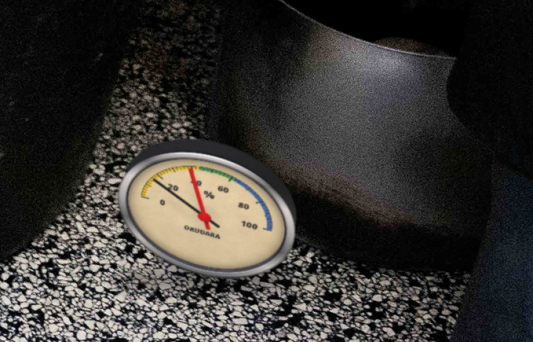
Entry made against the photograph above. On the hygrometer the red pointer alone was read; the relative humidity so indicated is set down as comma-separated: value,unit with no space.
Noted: 40,%
